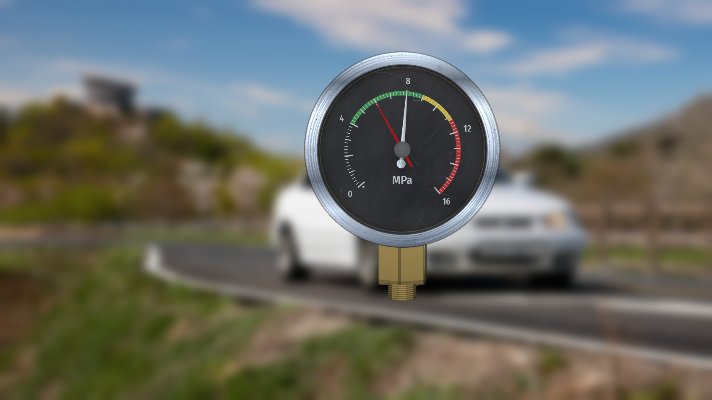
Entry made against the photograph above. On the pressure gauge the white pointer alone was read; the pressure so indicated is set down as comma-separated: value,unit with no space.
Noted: 8,MPa
